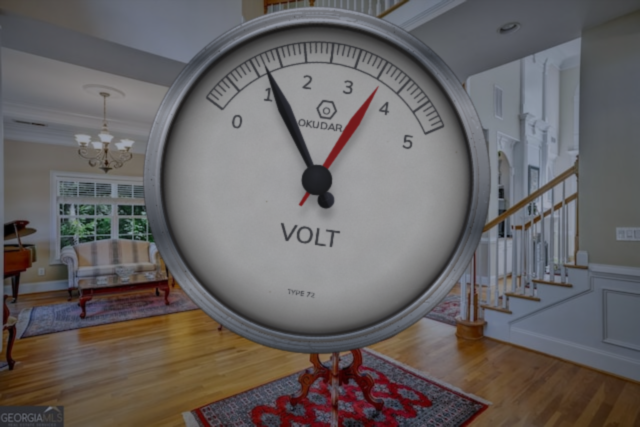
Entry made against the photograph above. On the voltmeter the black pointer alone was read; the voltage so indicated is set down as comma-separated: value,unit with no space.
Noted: 1.2,V
